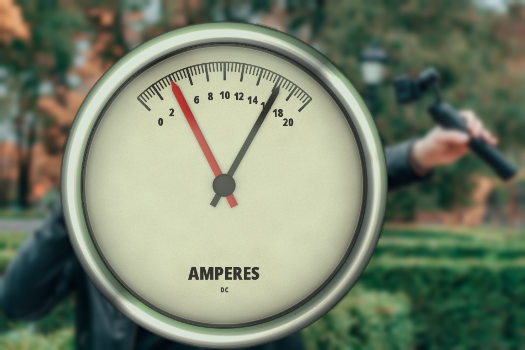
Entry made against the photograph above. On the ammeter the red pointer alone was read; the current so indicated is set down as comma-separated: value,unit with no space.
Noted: 4,A
